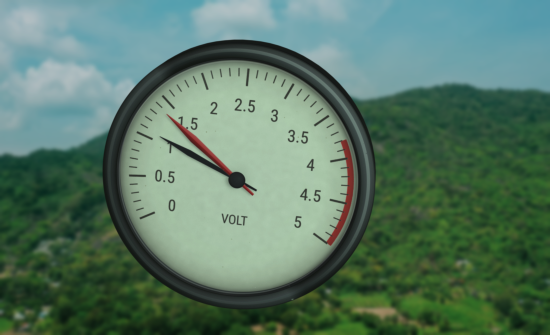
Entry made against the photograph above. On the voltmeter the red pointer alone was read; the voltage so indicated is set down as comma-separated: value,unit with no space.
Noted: 1.4,V
